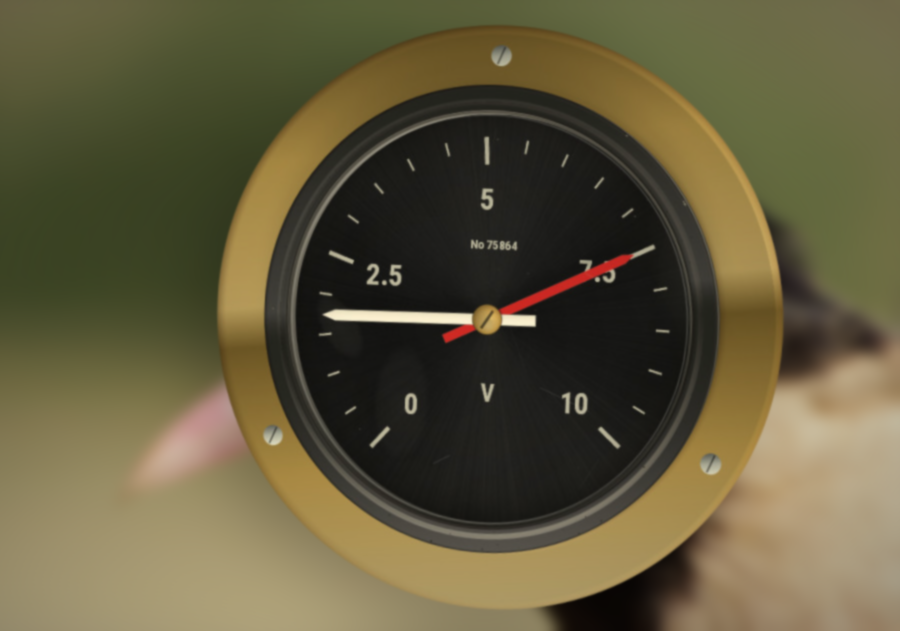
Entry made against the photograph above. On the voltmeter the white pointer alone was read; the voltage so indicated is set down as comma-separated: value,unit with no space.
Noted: 1.75,V
